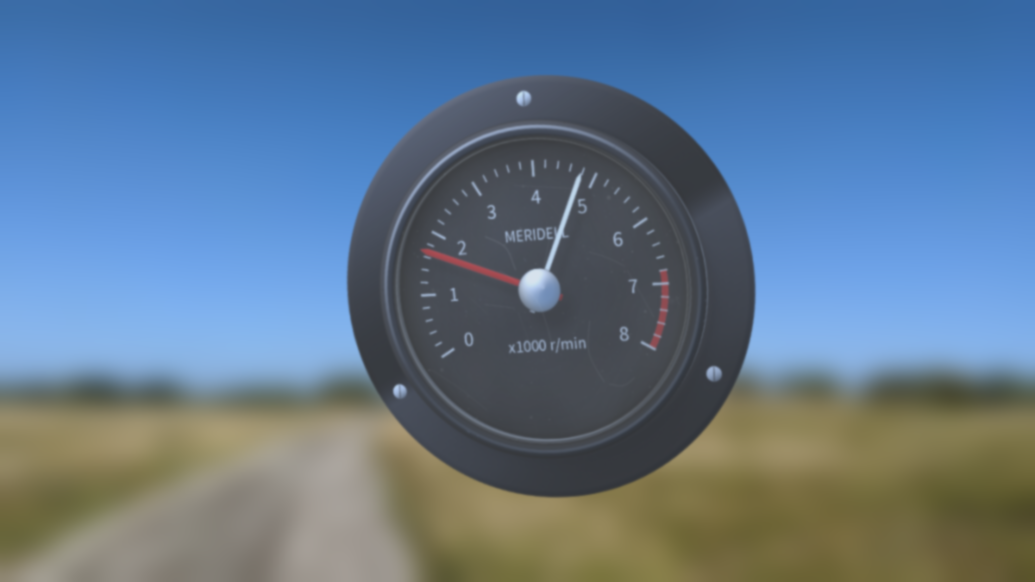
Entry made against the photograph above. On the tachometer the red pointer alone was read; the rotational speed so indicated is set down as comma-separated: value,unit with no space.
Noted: 1700,rpm
